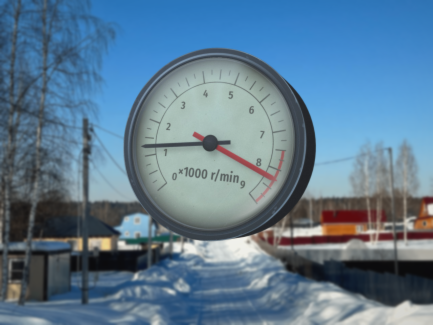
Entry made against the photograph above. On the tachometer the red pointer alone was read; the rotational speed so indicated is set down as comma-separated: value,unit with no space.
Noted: 8250,rpm
